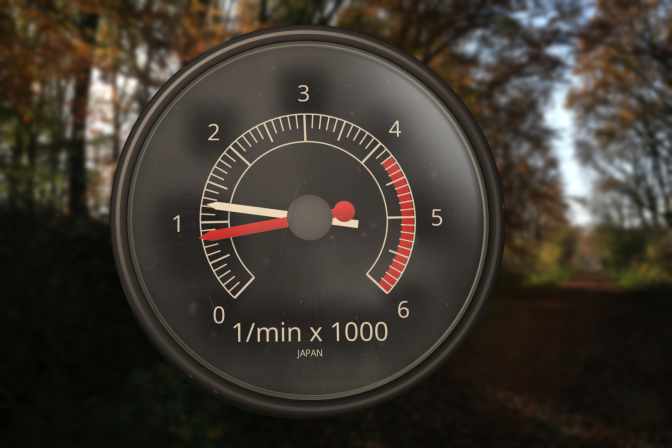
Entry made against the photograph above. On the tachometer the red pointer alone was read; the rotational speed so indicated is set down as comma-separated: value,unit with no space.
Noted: 800,rpm
